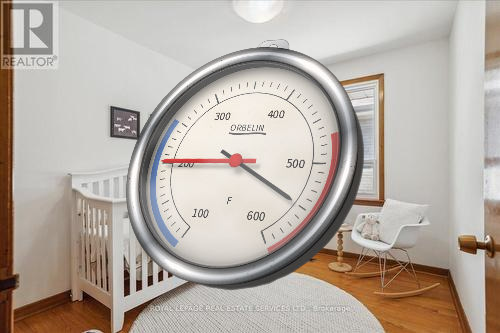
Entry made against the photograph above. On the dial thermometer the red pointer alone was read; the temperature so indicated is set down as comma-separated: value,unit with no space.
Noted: 200,°F
